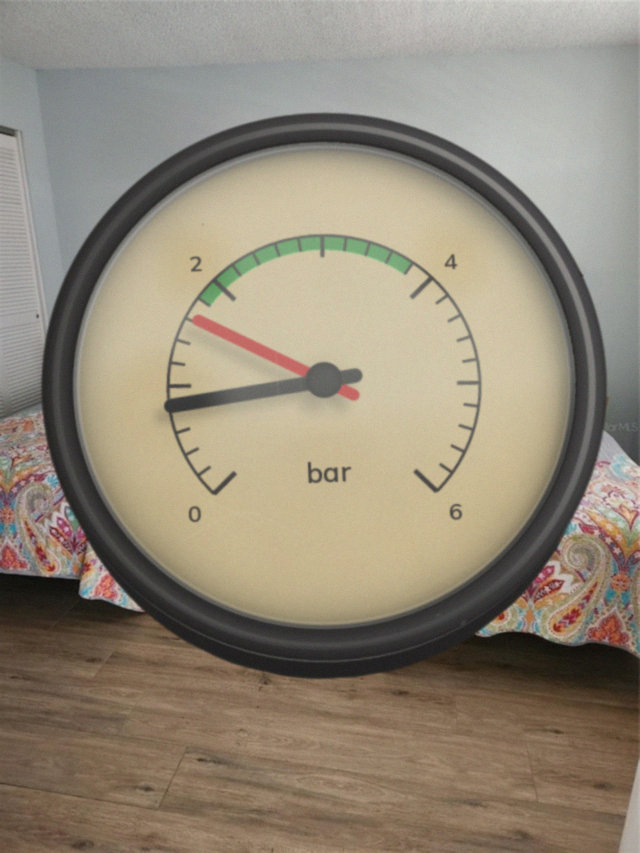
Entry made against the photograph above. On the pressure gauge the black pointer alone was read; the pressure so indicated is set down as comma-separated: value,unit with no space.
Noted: 0.8,bar
